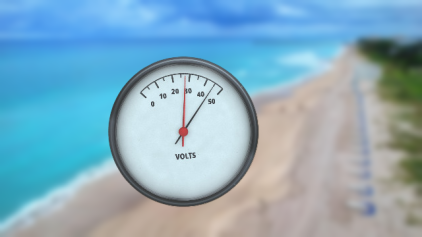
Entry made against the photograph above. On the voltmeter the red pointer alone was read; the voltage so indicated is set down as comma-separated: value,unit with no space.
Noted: 27.5,V
